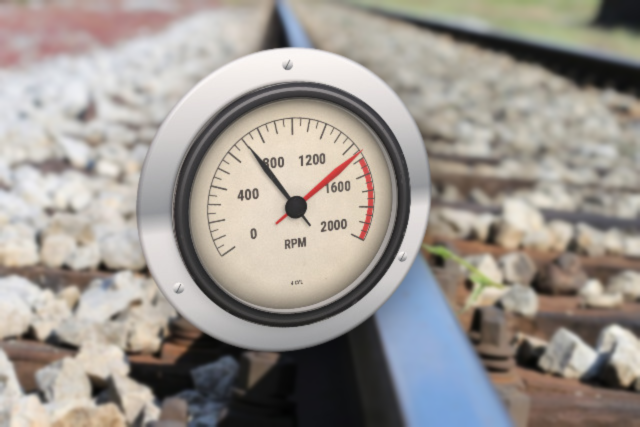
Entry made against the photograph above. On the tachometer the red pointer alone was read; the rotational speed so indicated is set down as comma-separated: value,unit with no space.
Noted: 1450,rpm
